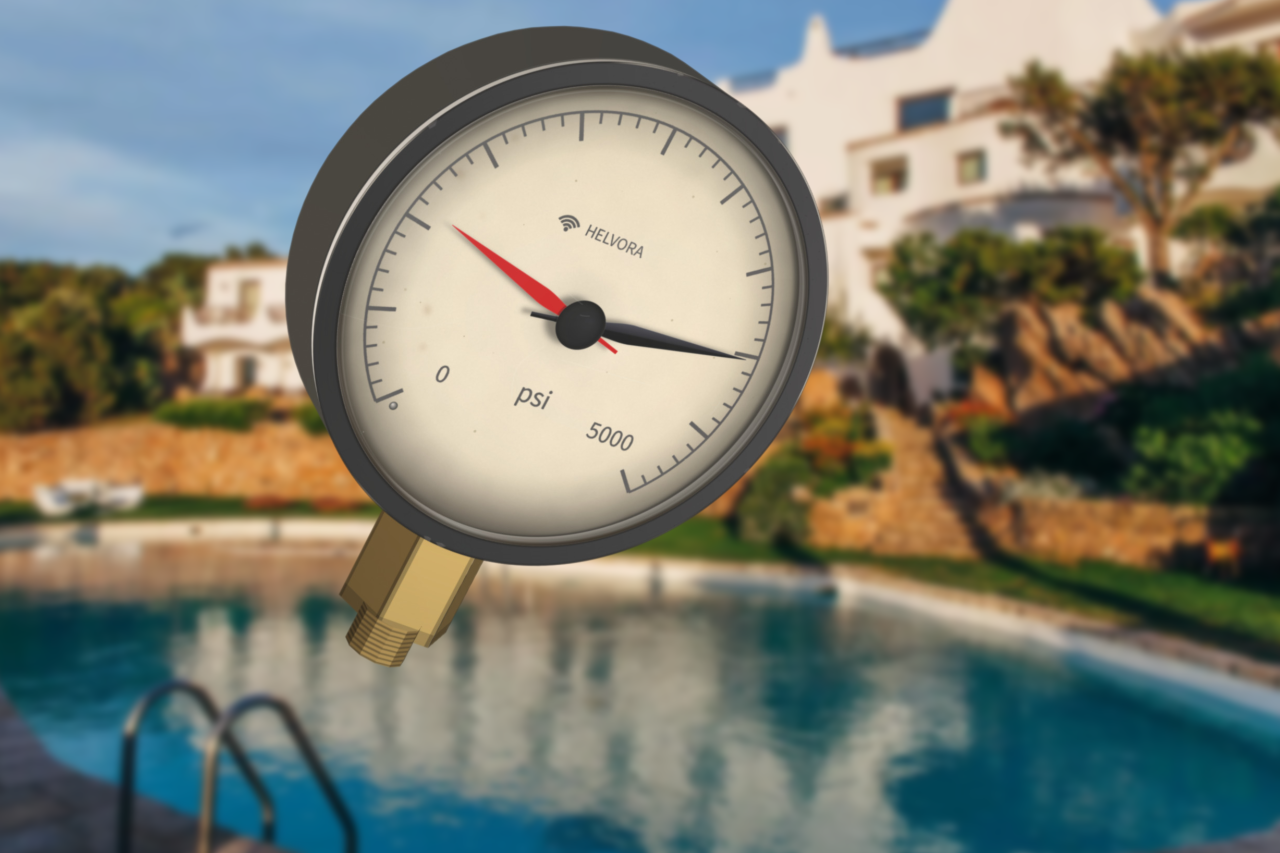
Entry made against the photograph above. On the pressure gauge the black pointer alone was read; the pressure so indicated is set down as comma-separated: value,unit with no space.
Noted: 4000,psi
